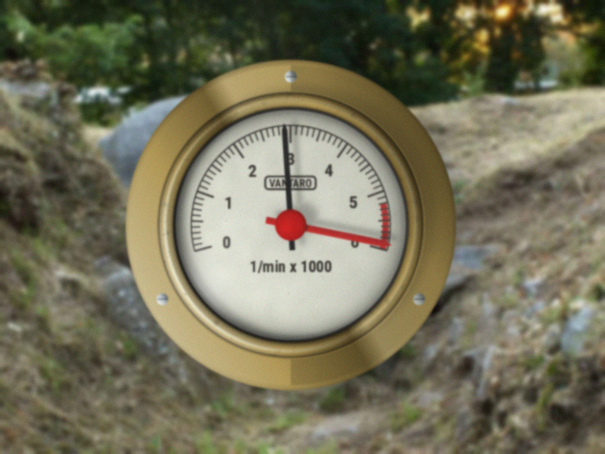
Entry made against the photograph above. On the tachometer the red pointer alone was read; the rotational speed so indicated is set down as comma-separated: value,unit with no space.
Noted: 5900,rpm
